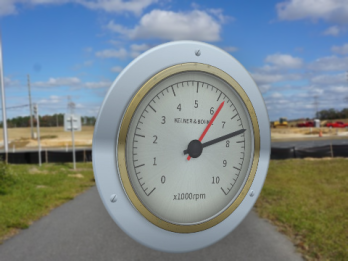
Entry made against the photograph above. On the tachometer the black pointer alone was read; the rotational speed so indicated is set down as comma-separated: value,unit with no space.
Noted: 7600,rpm
